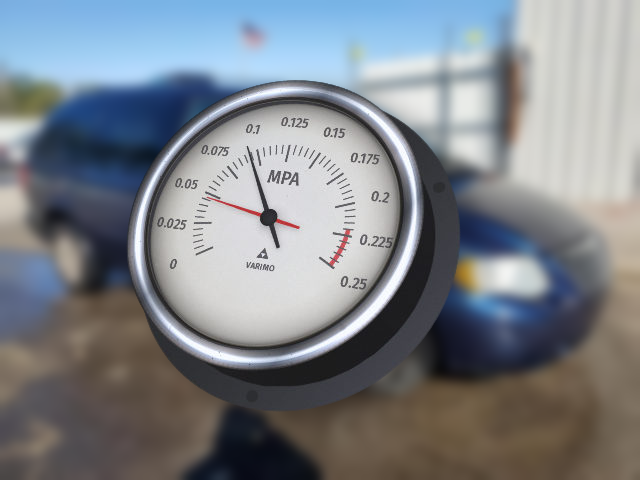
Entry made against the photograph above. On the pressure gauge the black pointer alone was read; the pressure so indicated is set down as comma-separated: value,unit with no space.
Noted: 0.095,MPa
